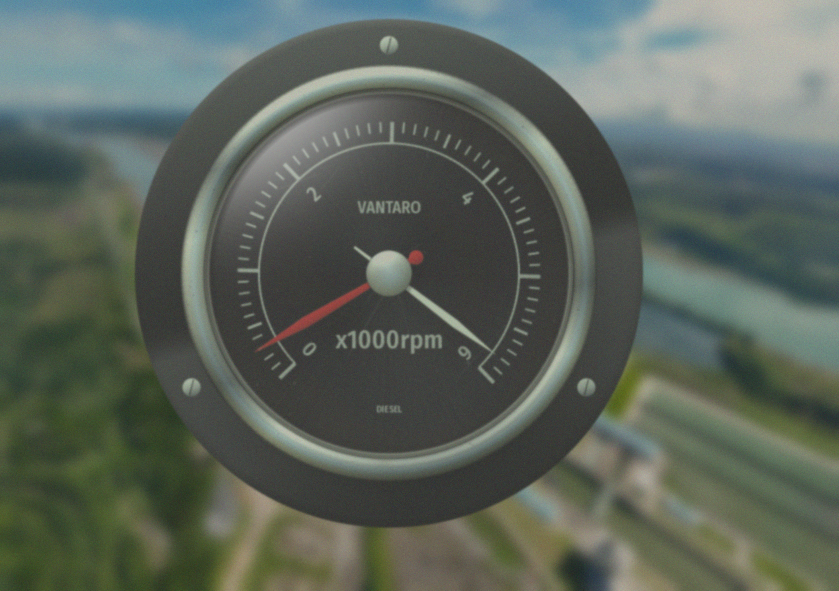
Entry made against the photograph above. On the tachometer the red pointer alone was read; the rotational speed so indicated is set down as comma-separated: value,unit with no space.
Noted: 300,rpm
